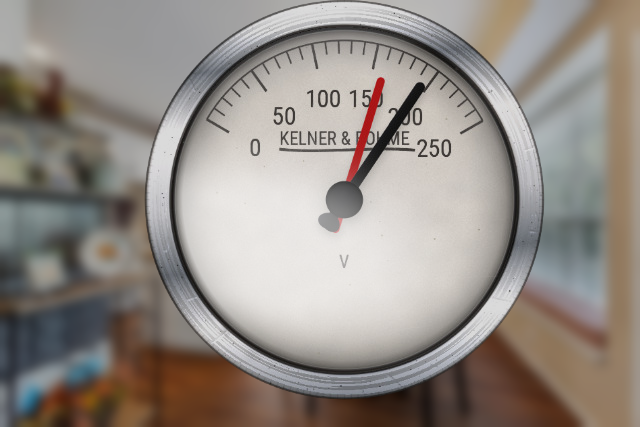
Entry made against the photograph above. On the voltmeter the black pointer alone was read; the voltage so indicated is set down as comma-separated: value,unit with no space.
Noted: 195,V
